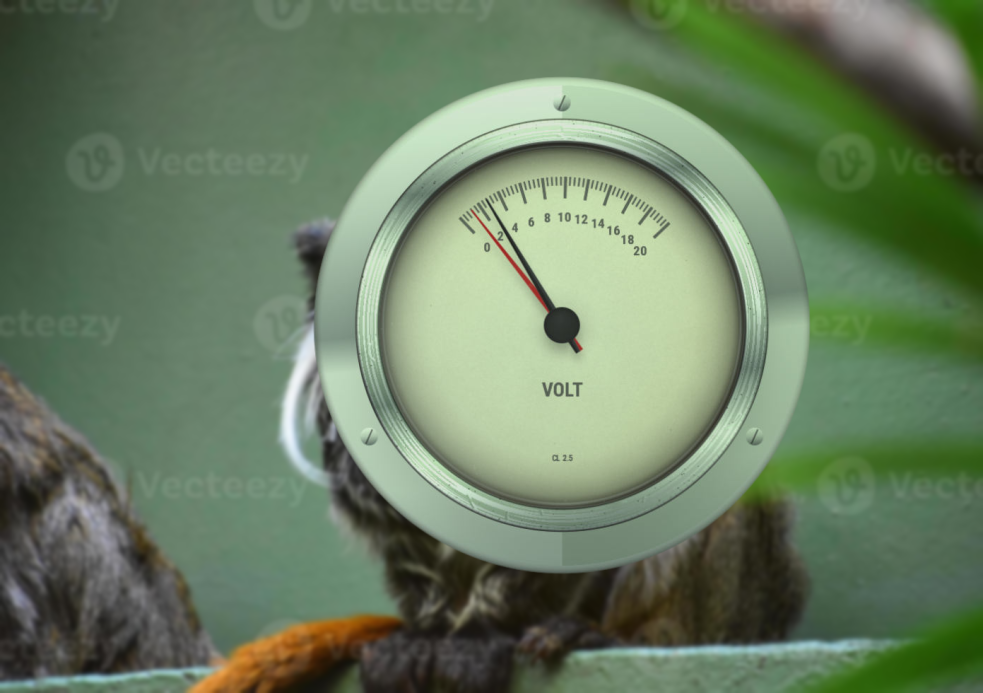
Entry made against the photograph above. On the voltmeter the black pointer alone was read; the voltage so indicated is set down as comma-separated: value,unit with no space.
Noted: 2.8,V
